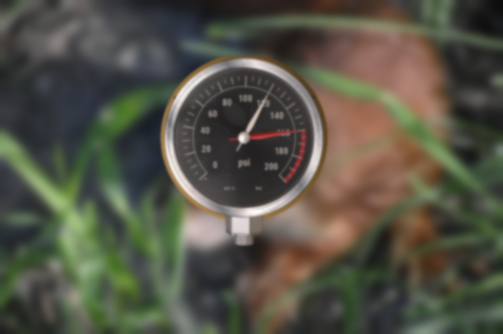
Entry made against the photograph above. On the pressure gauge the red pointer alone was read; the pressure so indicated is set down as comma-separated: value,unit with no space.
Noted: 160,psi
